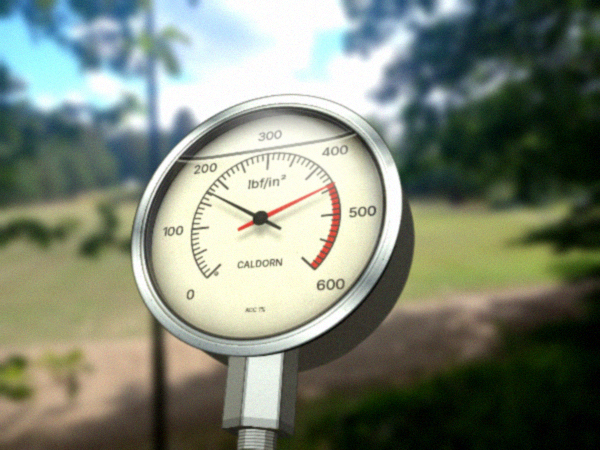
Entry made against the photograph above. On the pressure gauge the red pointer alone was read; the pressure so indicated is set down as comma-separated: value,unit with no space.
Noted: 450,psi
